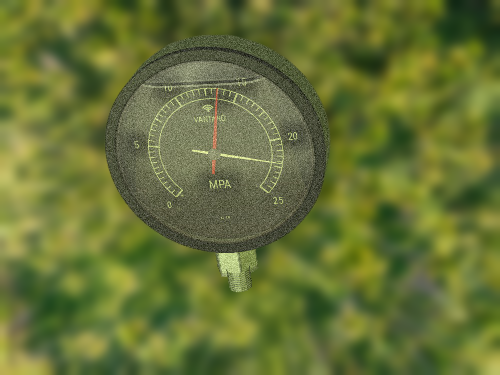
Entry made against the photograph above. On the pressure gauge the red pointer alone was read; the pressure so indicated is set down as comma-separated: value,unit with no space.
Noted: 13.5,MPa
